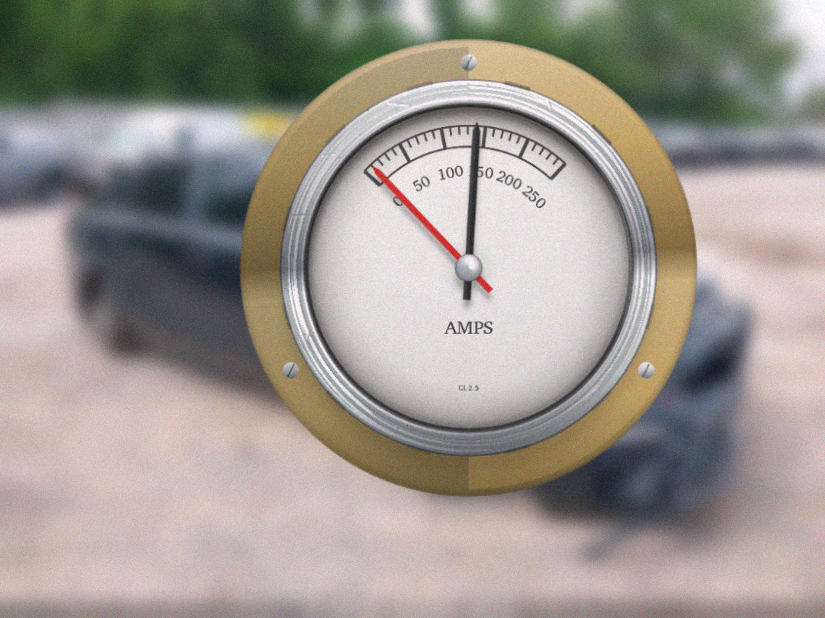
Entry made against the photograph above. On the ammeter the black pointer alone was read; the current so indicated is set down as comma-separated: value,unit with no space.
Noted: 140,A
